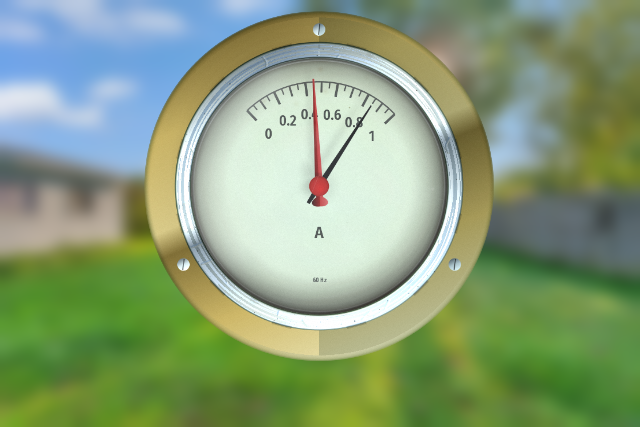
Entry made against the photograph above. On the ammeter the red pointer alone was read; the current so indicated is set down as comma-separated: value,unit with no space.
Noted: 0.45,A
